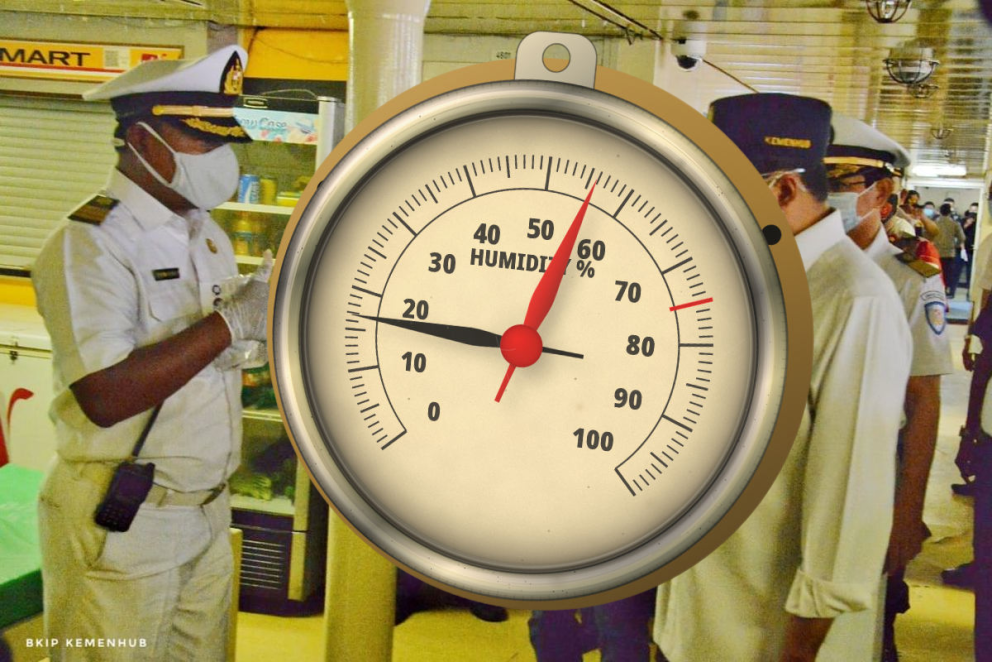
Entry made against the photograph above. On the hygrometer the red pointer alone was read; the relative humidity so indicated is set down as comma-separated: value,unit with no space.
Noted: 56,%
